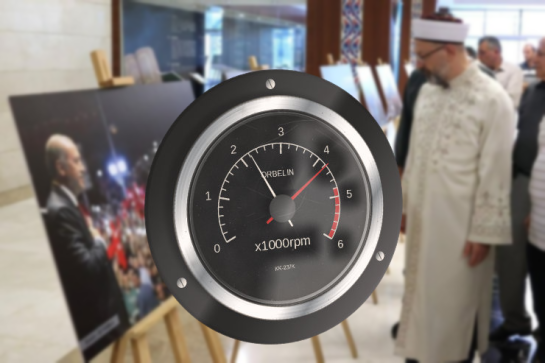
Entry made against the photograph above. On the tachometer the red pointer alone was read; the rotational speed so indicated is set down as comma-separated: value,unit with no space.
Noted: 4200,rpm
